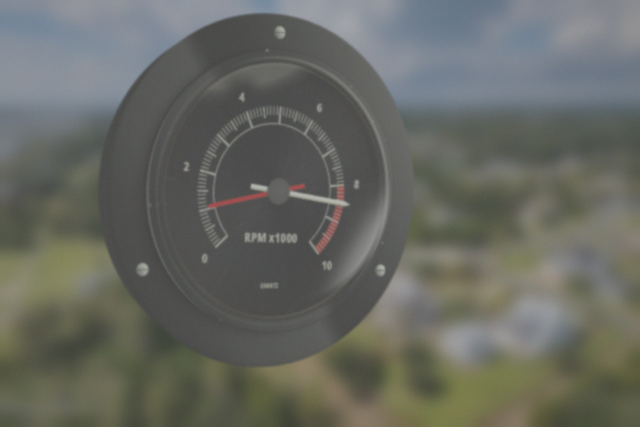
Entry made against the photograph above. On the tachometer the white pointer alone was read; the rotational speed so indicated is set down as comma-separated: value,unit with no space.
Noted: 8500,rpm
